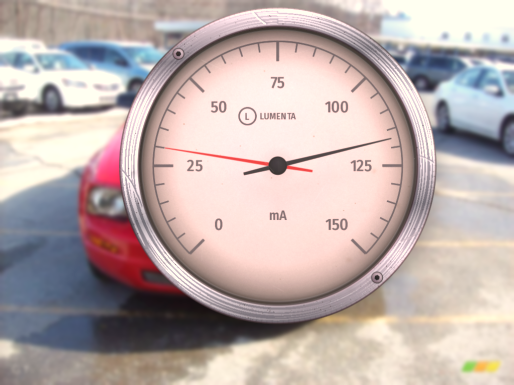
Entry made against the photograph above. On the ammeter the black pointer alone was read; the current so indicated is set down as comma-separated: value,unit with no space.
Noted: 117.5,mA
